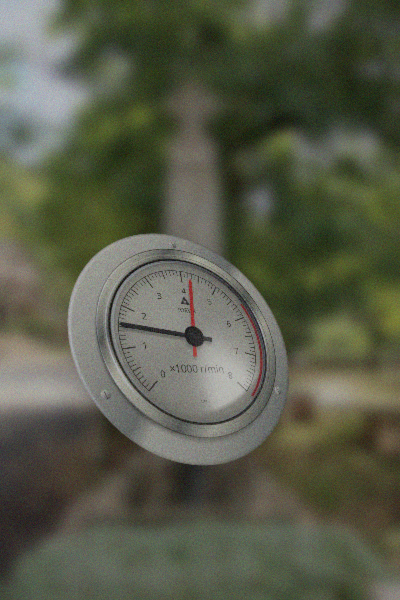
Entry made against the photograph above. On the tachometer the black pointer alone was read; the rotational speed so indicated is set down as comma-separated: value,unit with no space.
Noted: 1500,rpm
